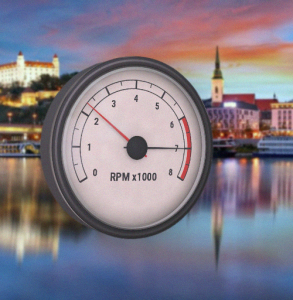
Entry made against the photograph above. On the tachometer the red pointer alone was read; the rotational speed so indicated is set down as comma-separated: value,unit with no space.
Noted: 2250,rpm
